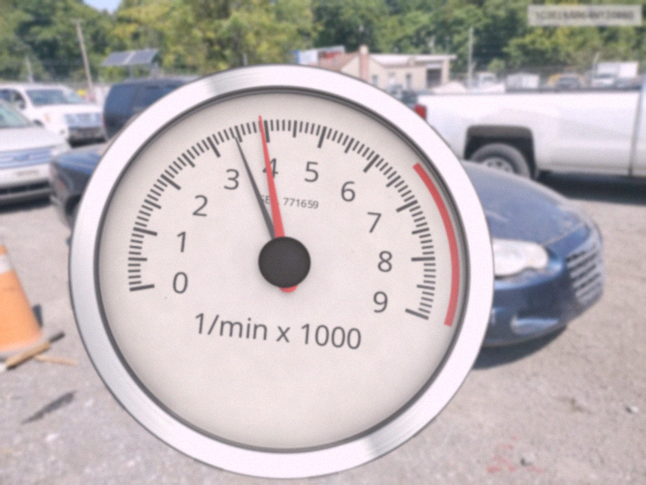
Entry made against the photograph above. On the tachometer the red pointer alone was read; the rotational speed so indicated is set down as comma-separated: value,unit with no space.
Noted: 3900,rpm
